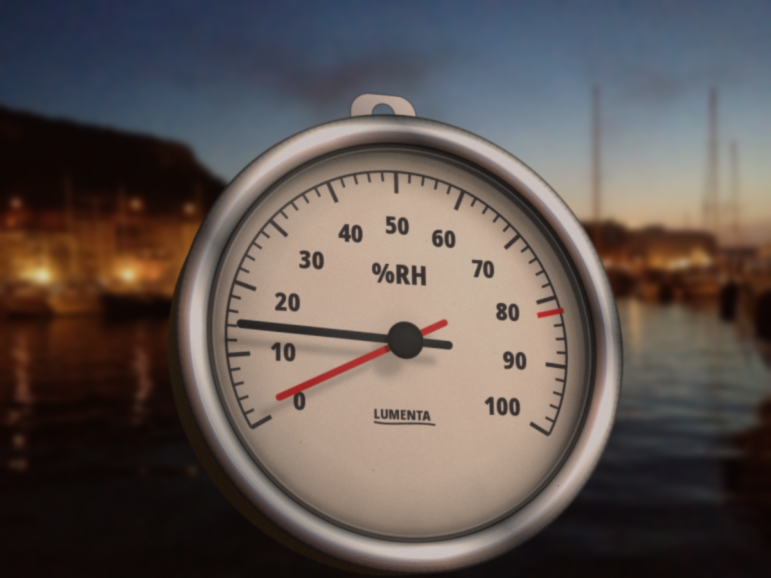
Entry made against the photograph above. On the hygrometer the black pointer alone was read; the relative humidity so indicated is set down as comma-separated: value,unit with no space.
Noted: 14,%
